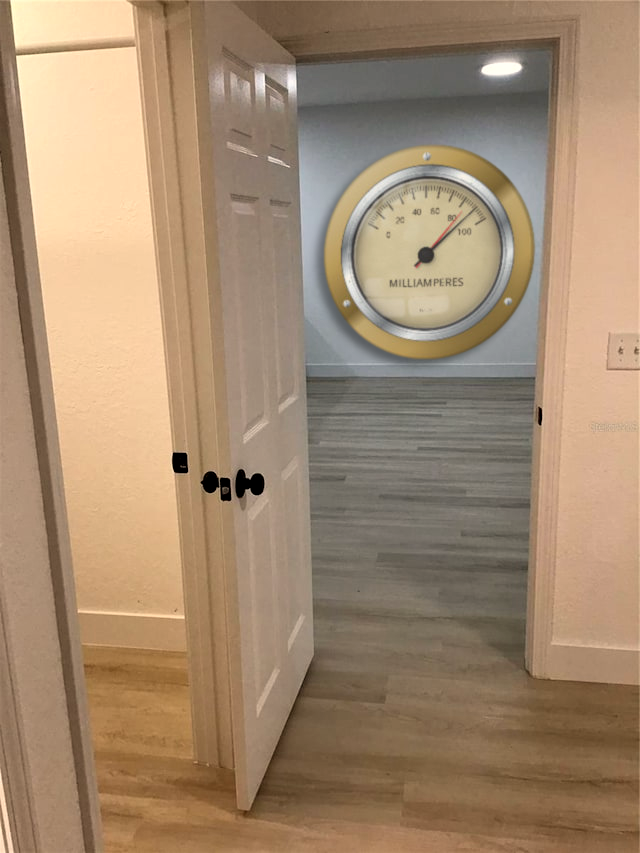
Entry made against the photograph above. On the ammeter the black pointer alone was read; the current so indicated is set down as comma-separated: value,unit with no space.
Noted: 90,mA
